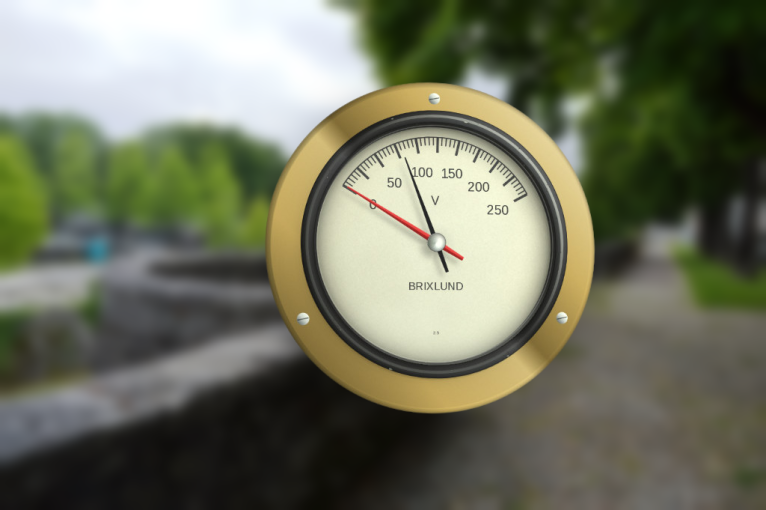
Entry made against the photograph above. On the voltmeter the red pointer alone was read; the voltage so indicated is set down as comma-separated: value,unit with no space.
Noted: 0,V
